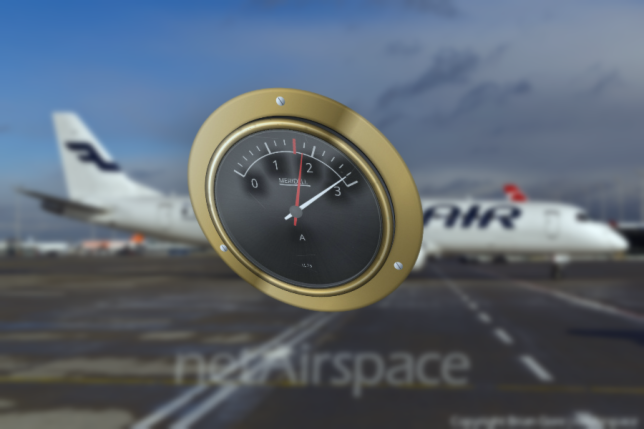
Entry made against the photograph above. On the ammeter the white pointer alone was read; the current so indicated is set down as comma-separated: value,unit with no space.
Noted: 2.8,A
